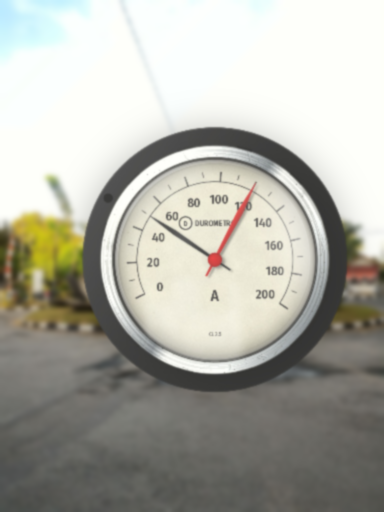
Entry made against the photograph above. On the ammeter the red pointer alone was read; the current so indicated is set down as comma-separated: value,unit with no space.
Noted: 120,A
